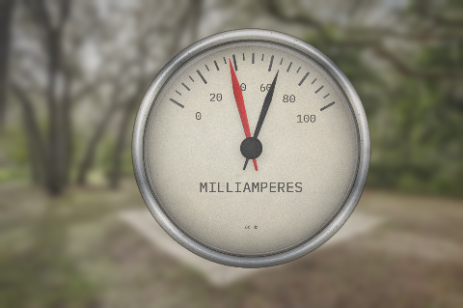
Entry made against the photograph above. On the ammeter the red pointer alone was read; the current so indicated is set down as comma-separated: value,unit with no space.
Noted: 37.5,mA
